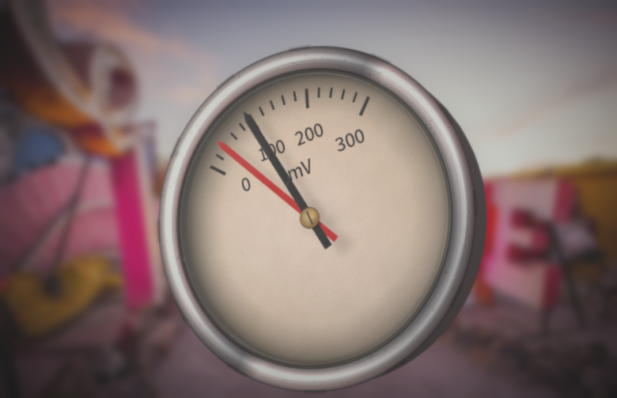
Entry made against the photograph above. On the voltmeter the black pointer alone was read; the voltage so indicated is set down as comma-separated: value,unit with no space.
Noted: 100,mV
